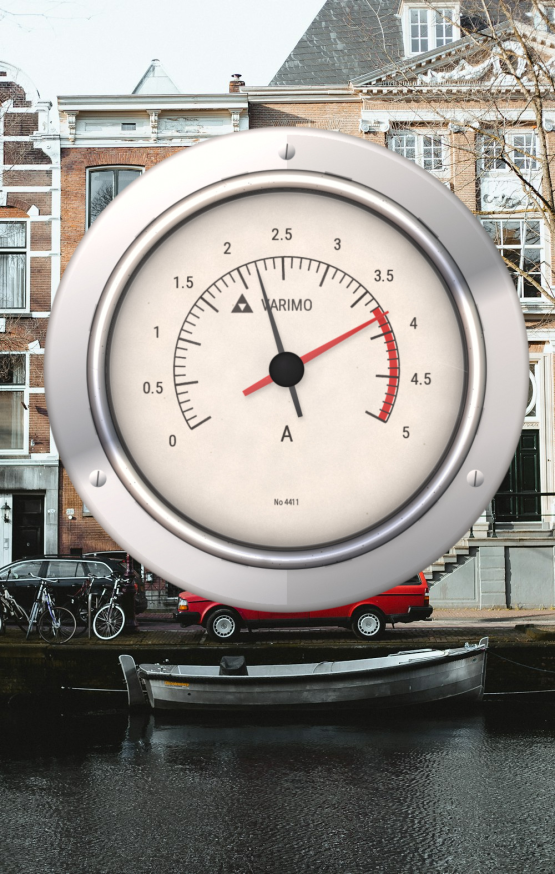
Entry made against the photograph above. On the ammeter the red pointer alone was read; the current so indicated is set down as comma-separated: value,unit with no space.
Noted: 3.8,A
